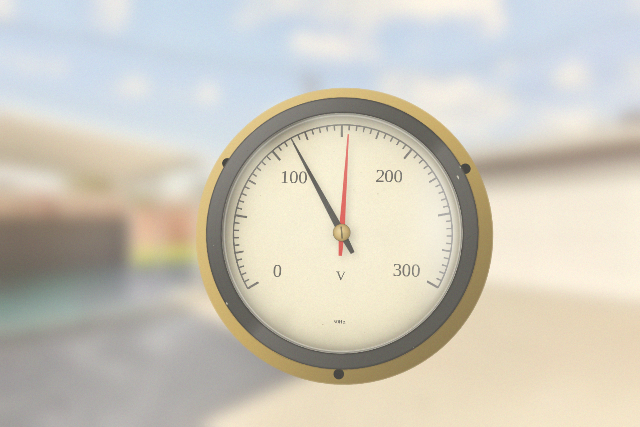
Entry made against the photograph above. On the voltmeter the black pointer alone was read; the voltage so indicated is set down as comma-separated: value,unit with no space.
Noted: 115,V
